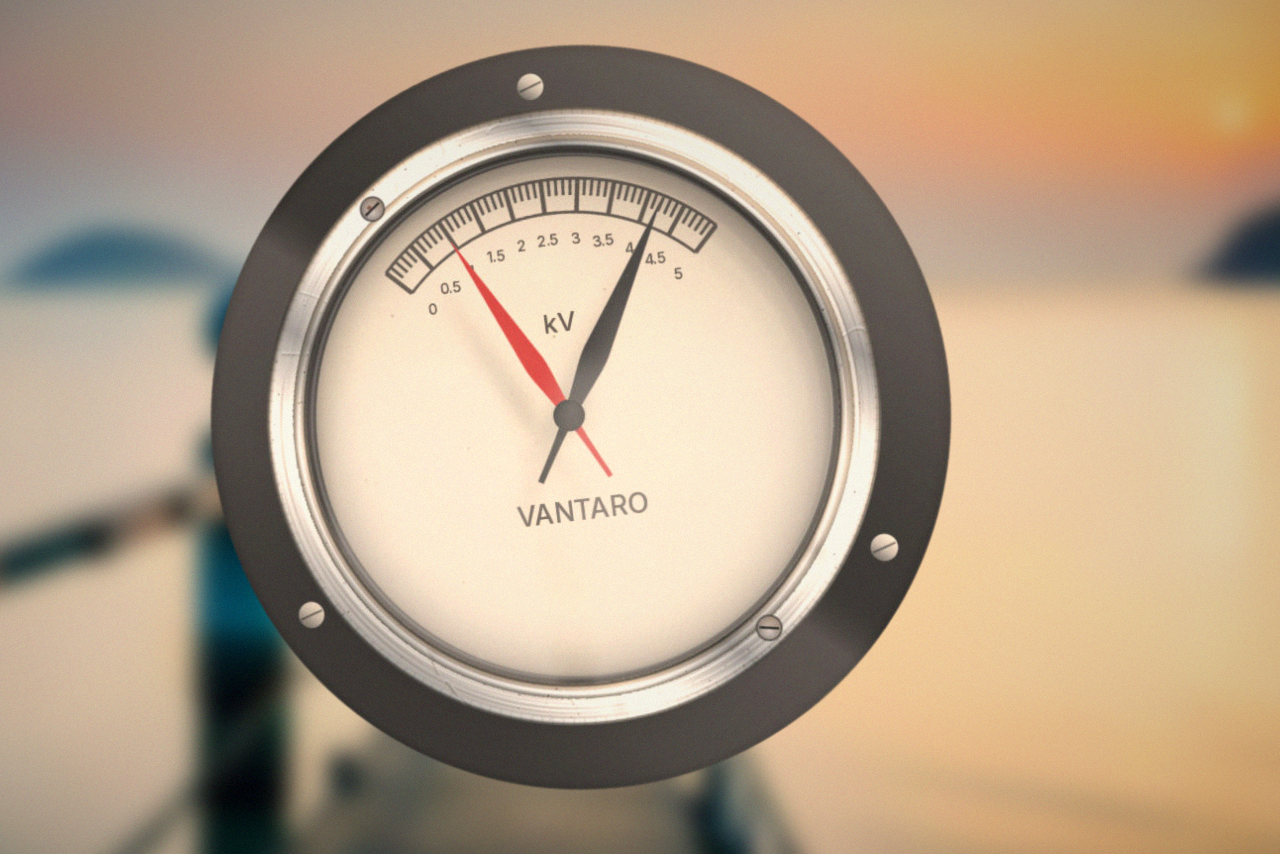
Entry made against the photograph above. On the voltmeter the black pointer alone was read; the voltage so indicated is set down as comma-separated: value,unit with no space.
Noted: 4.2,kV
